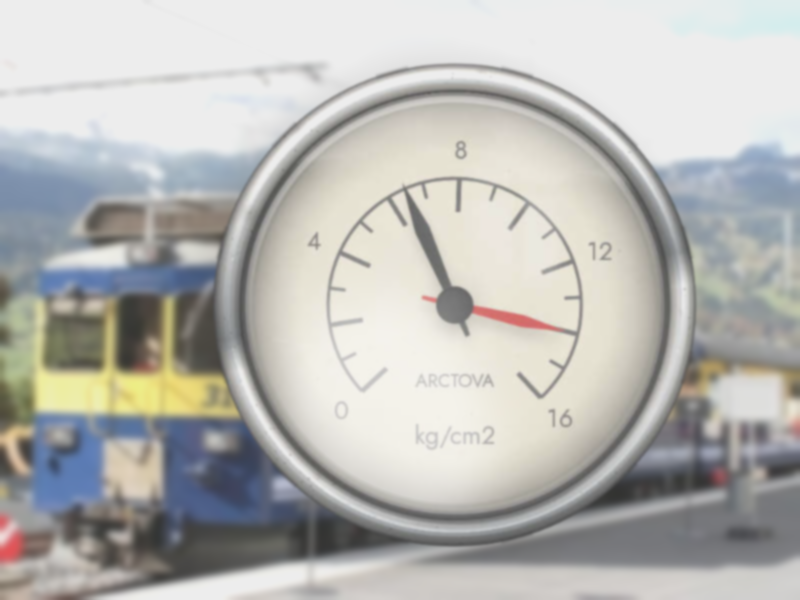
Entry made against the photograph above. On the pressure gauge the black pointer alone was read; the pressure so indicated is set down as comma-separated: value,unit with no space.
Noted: 6.5,kg/cm²
